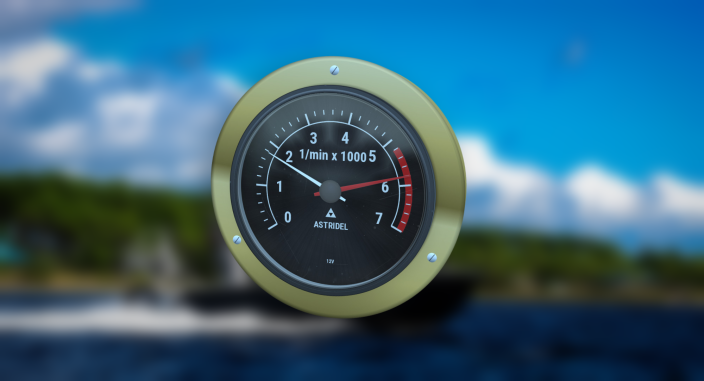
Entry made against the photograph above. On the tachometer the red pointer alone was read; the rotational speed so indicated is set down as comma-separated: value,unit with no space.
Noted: 5800,rpm
